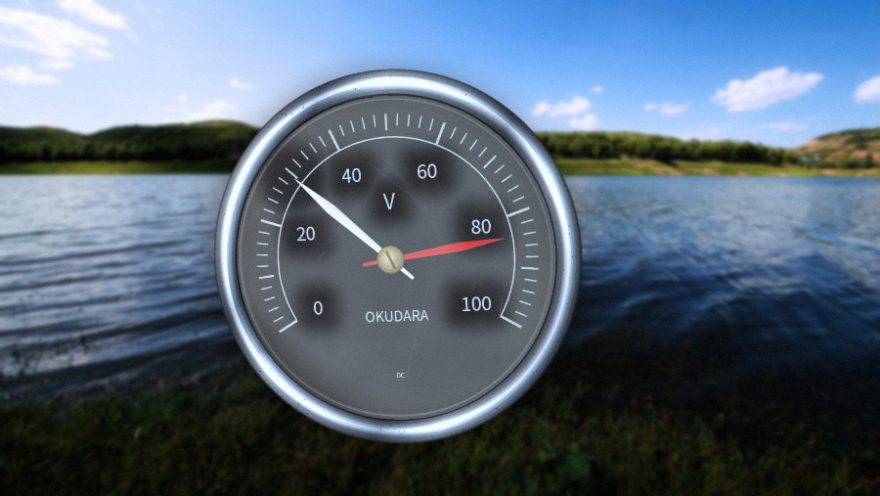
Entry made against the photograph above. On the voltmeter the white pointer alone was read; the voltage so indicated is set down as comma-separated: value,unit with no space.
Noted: 30,V
